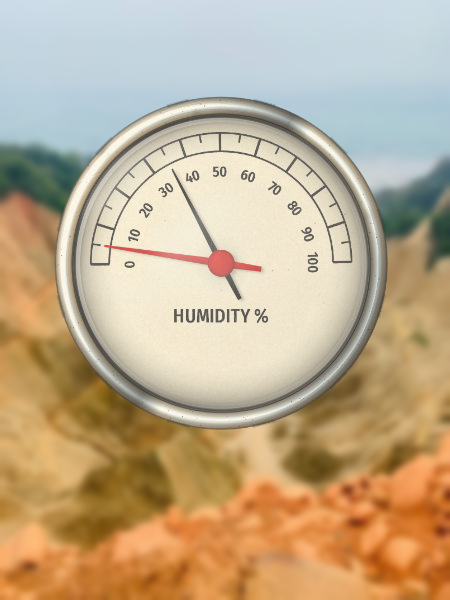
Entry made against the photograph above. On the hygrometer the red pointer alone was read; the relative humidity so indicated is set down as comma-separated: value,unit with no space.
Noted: 5,%
